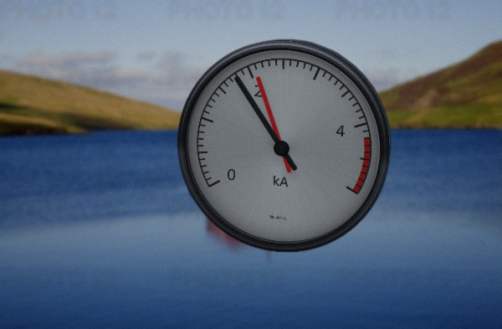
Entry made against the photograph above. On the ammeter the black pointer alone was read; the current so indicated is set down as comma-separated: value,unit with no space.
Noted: 1.8,kA
